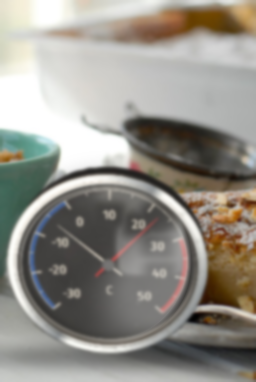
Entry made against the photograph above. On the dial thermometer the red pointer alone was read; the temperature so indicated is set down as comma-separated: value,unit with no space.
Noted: 22.5,°C
